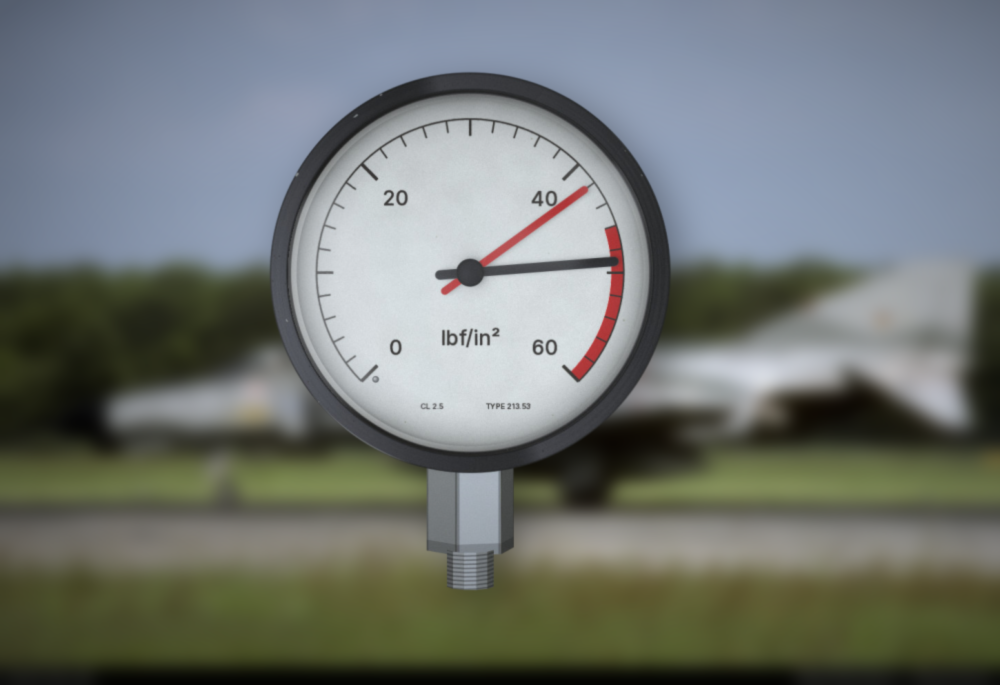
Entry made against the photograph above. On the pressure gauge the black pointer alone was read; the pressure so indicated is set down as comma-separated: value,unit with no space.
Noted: 49,psi
